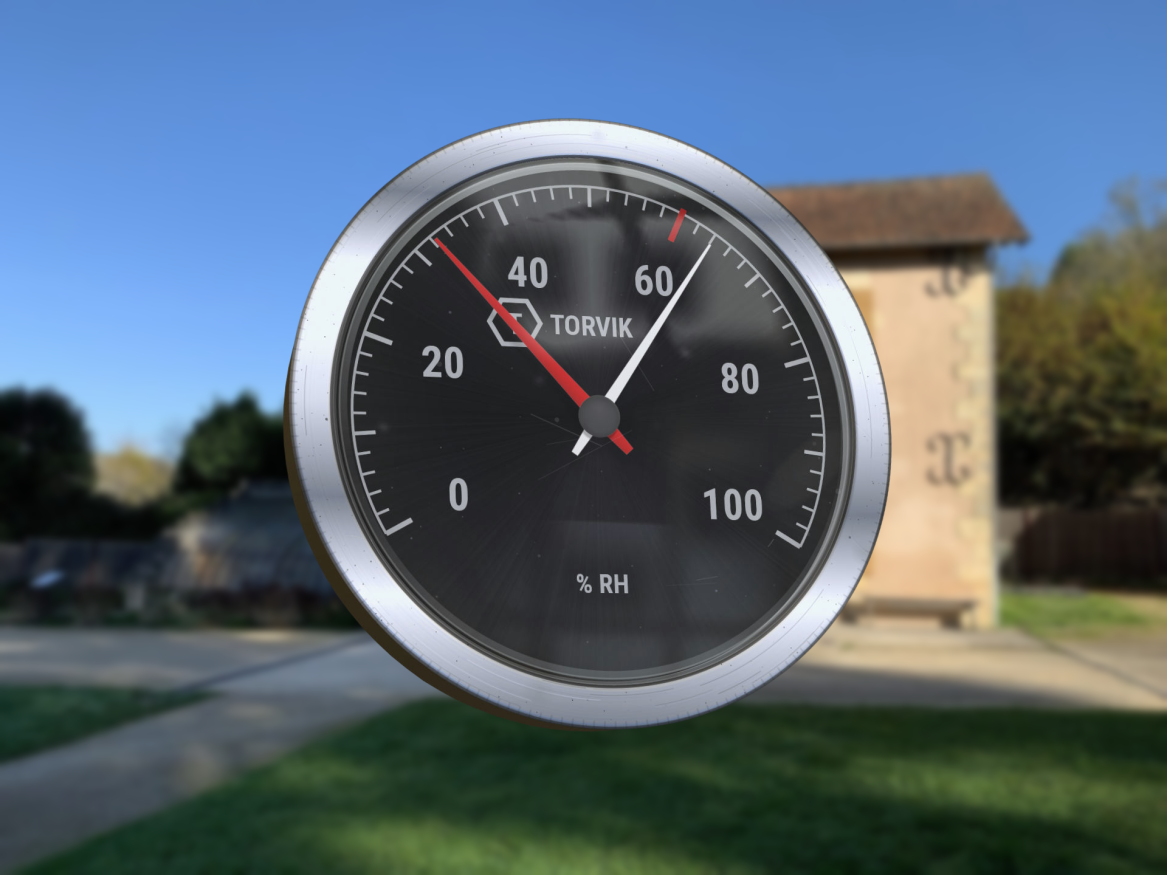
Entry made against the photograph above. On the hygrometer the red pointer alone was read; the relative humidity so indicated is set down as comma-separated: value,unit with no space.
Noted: 32,%
